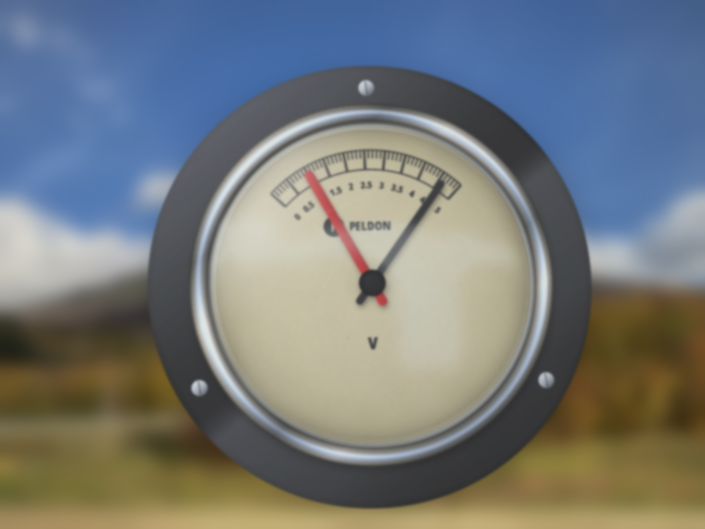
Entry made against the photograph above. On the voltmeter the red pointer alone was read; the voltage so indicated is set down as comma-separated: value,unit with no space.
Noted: 1,V
